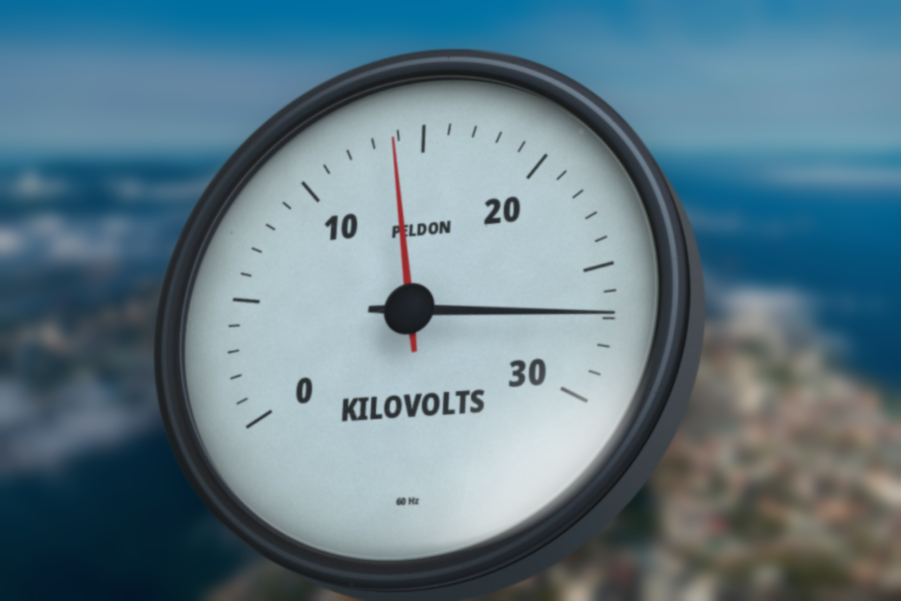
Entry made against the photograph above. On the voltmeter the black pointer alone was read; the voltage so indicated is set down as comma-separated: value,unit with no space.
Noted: 27,kV
